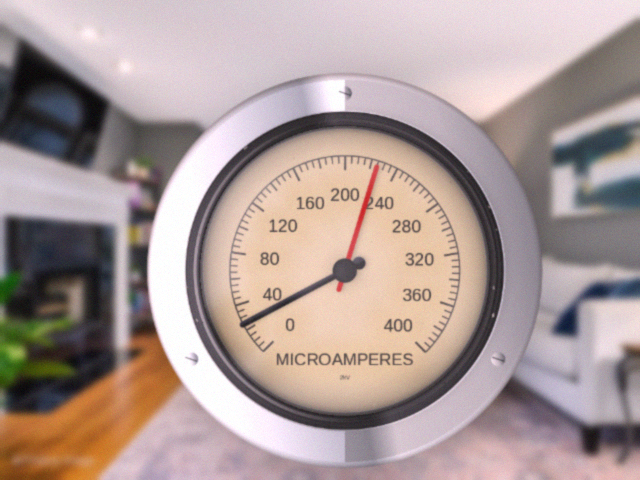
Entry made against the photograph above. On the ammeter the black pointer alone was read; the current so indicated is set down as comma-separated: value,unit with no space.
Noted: 25,µA
